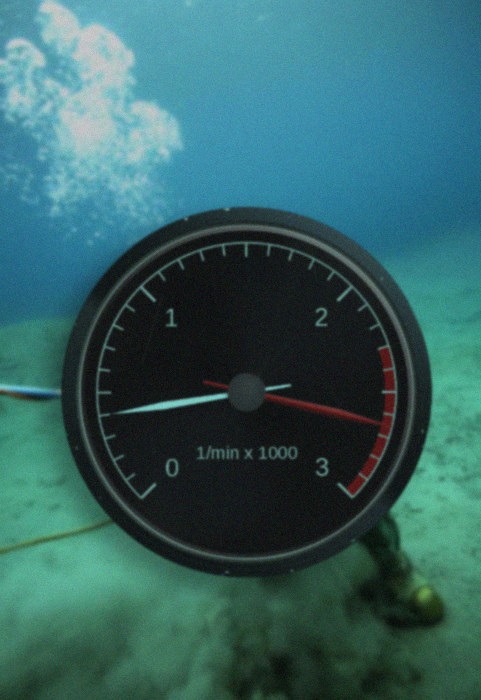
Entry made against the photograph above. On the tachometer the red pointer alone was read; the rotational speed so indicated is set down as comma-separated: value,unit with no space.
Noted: 2650,rpm
